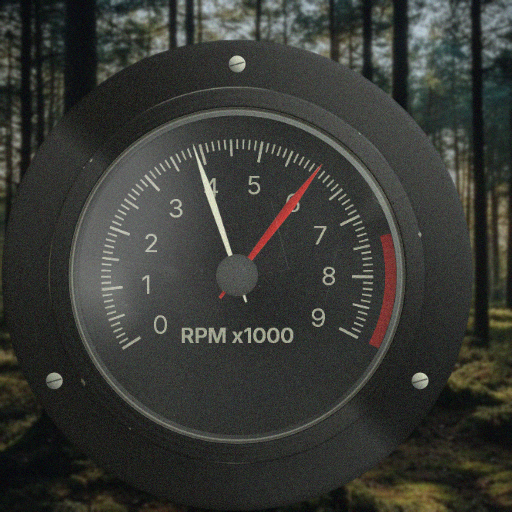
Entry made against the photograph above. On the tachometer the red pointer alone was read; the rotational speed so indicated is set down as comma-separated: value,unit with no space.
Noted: 6000,rpm
